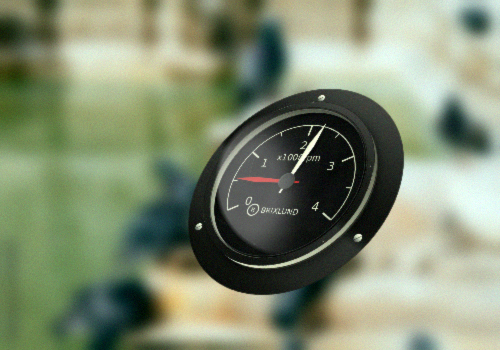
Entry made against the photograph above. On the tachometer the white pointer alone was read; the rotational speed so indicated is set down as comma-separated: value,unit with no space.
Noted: 2250,rpm
